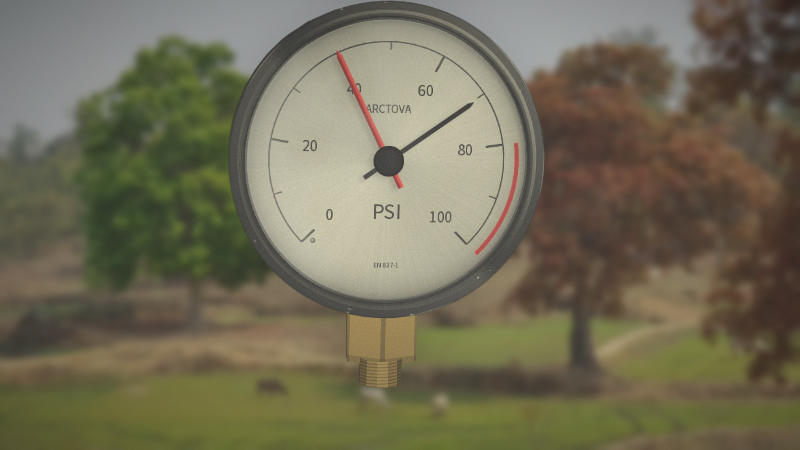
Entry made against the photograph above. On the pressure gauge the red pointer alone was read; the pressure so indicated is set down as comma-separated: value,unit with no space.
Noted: 40,psi
